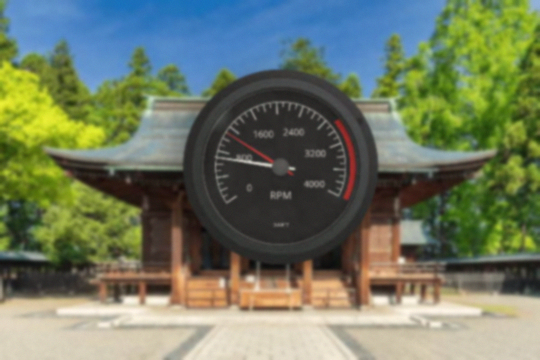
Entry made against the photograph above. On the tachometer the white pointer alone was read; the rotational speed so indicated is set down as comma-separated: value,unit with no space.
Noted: 700,rpm
